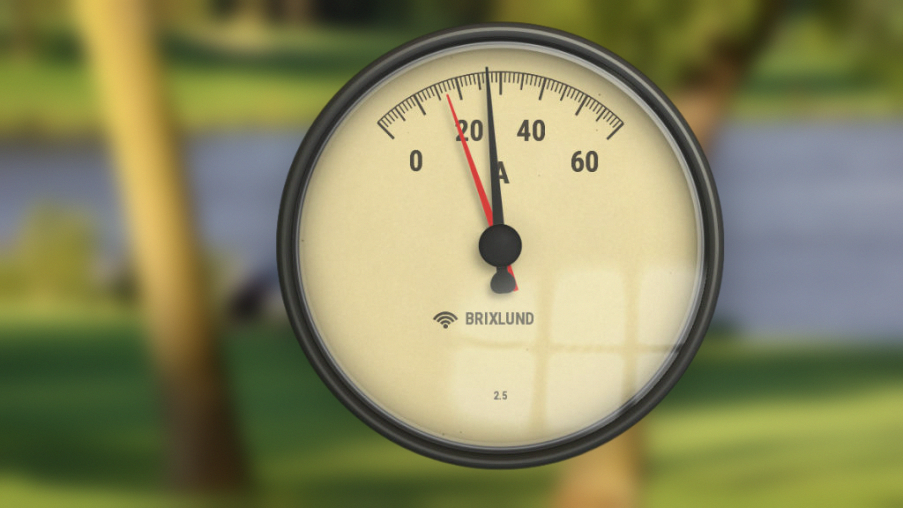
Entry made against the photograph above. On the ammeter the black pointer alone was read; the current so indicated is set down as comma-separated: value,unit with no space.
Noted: 27,A
